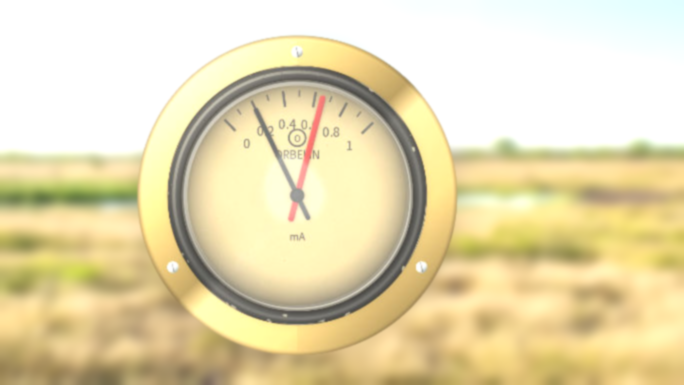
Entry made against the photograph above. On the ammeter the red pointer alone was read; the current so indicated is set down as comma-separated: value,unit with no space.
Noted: 0.65,mA
